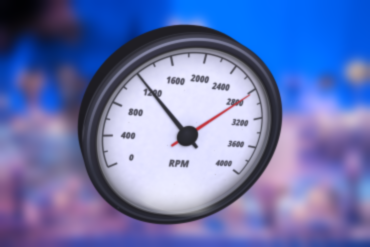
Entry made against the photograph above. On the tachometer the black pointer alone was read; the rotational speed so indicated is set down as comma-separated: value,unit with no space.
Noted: 1200,rpm
